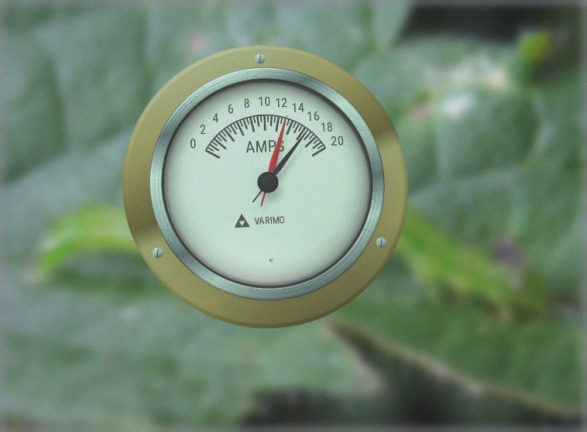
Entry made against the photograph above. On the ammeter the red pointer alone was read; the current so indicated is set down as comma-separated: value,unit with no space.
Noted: 13,A
